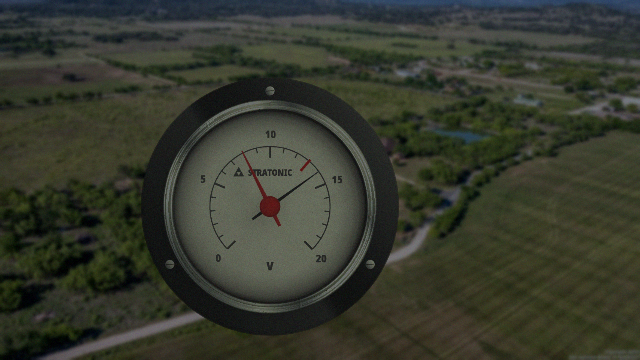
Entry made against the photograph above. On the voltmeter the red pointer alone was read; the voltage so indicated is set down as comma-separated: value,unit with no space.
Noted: 8,V
